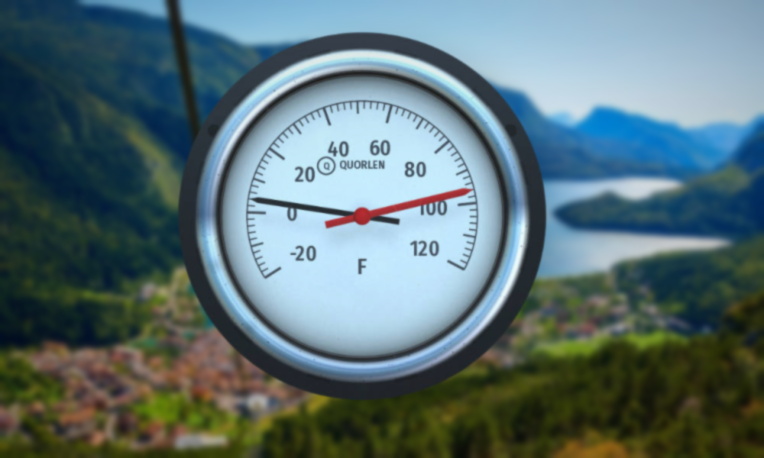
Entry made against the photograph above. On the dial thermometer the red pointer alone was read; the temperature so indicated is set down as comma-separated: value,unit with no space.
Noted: 96,°F
